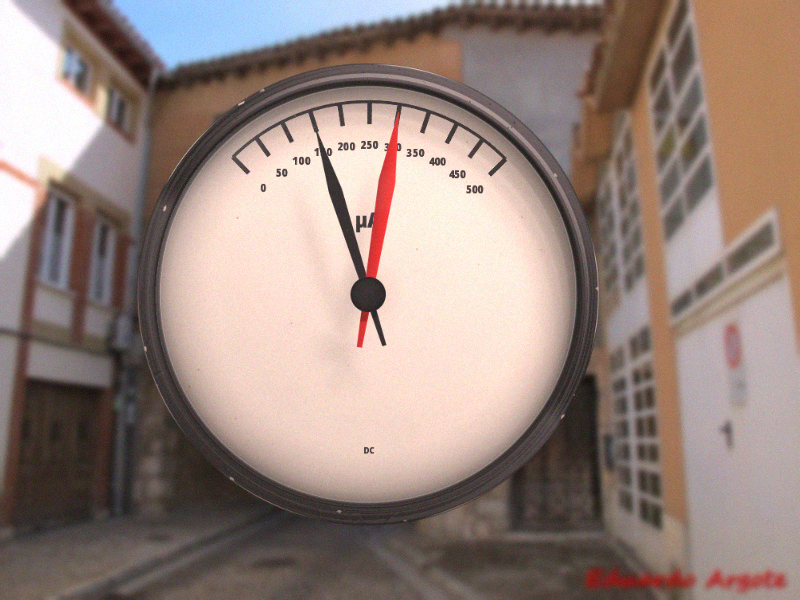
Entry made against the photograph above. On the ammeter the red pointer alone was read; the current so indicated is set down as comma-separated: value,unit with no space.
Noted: 300,µA
